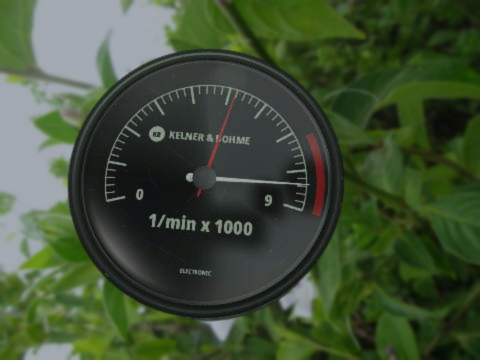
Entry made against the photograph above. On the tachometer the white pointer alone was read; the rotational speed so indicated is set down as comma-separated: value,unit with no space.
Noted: 8400,rpm
